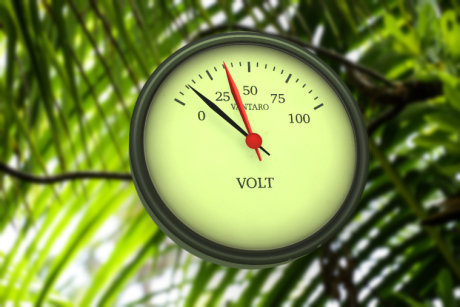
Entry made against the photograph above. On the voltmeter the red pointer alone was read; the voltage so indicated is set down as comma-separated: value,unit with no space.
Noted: 35,V
